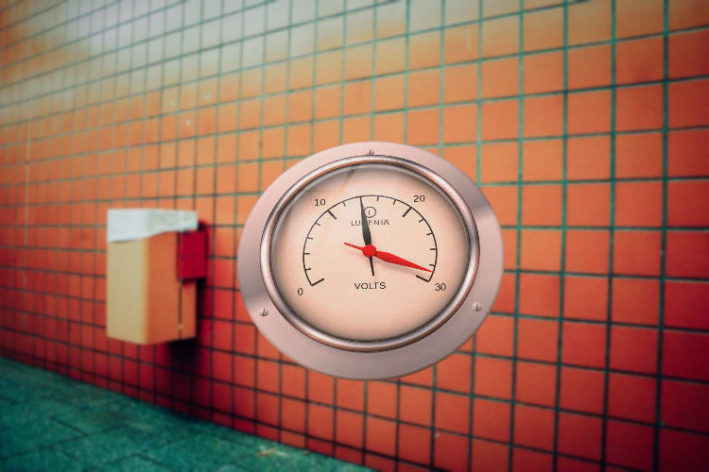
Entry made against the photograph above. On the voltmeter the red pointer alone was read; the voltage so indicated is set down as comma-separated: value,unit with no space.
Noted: 29,V
